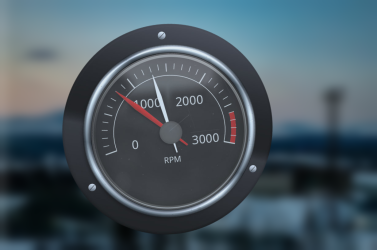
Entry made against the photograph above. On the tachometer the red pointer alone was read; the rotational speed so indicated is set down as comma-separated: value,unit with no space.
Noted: 800,rpm
